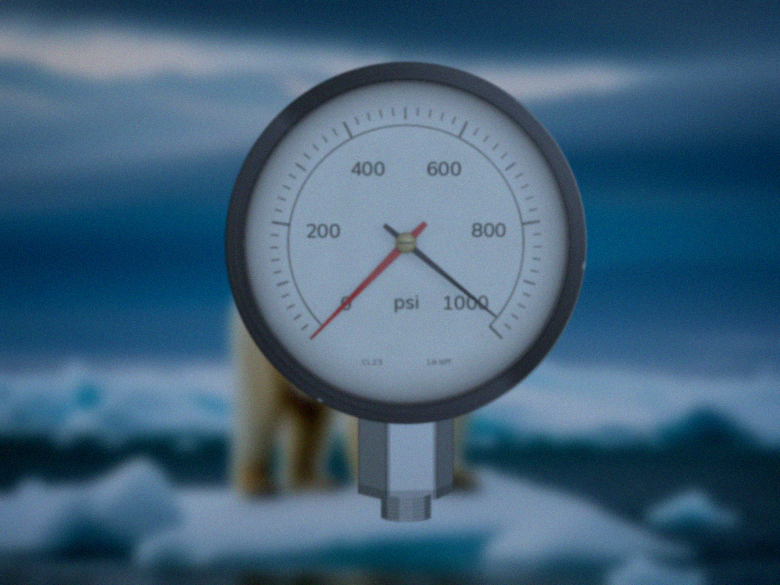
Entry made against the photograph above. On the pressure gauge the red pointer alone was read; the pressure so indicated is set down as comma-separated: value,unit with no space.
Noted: 0,psi
